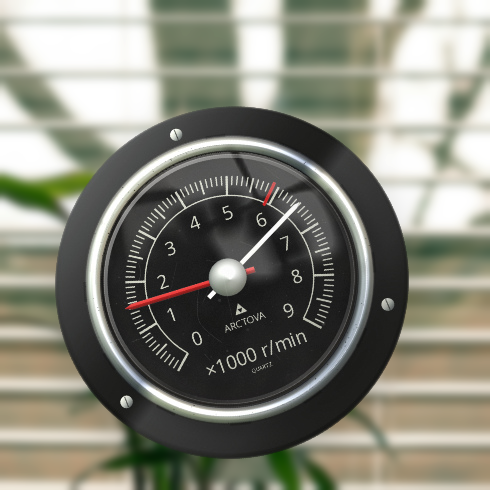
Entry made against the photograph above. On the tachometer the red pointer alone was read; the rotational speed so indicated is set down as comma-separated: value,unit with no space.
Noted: 1500,rpm
